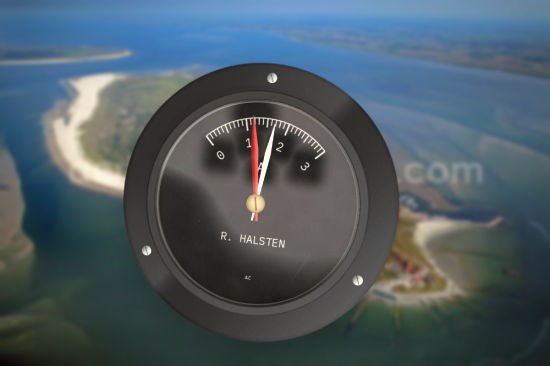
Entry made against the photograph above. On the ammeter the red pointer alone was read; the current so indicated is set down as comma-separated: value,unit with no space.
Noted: 1.2,A
